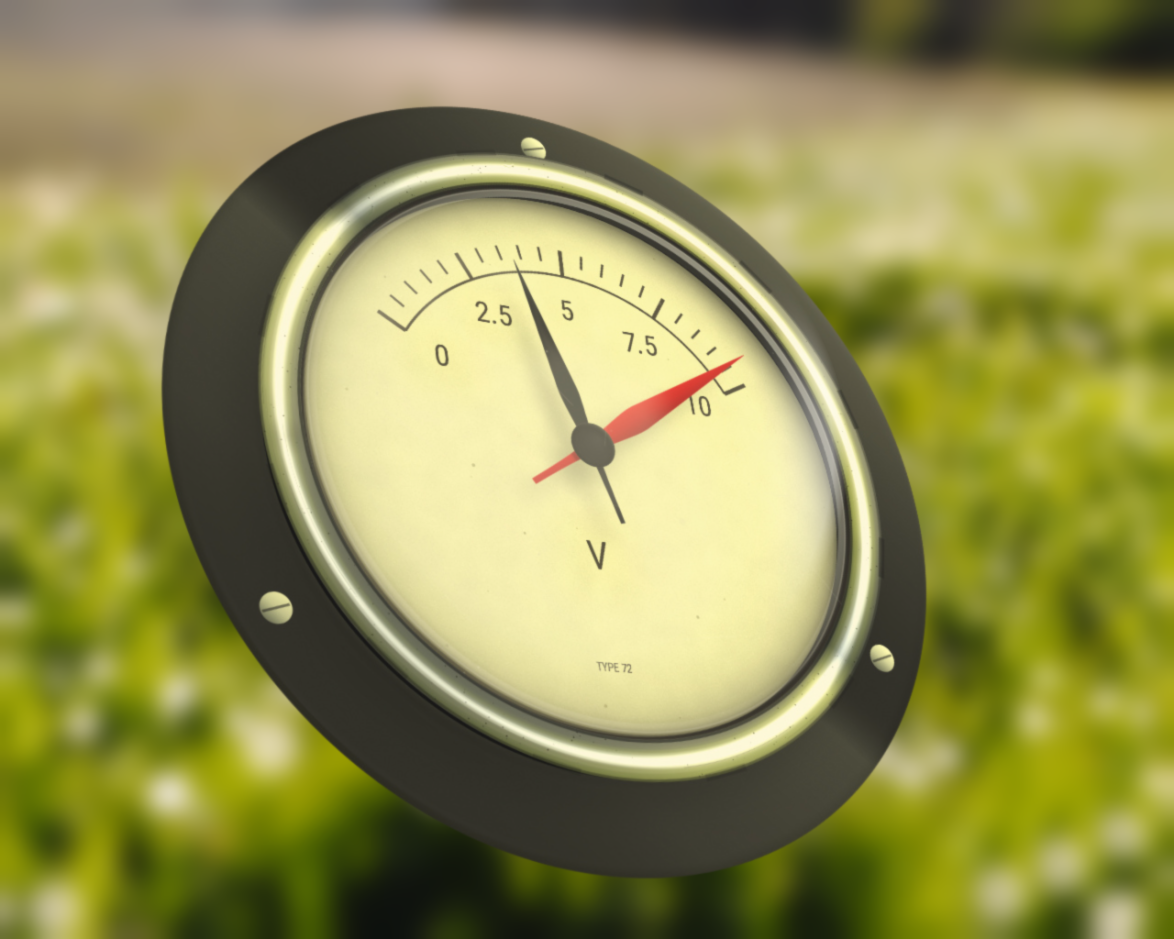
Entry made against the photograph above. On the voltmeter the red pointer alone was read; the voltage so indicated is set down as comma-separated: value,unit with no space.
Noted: 9.5,V
